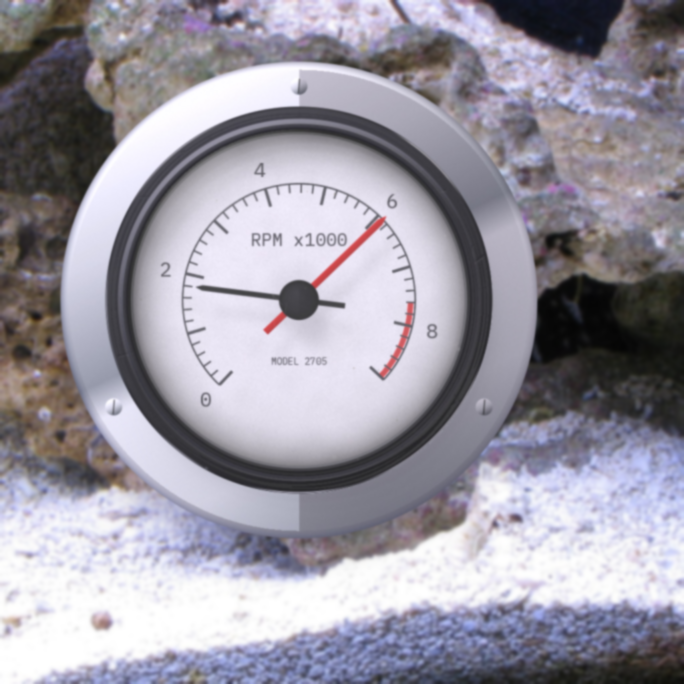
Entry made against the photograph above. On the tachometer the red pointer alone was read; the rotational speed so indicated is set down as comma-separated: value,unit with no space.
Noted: 6100,rpm
